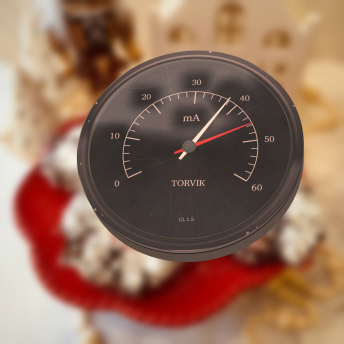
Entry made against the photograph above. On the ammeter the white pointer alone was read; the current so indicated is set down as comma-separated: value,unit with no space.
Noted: 38,mA
